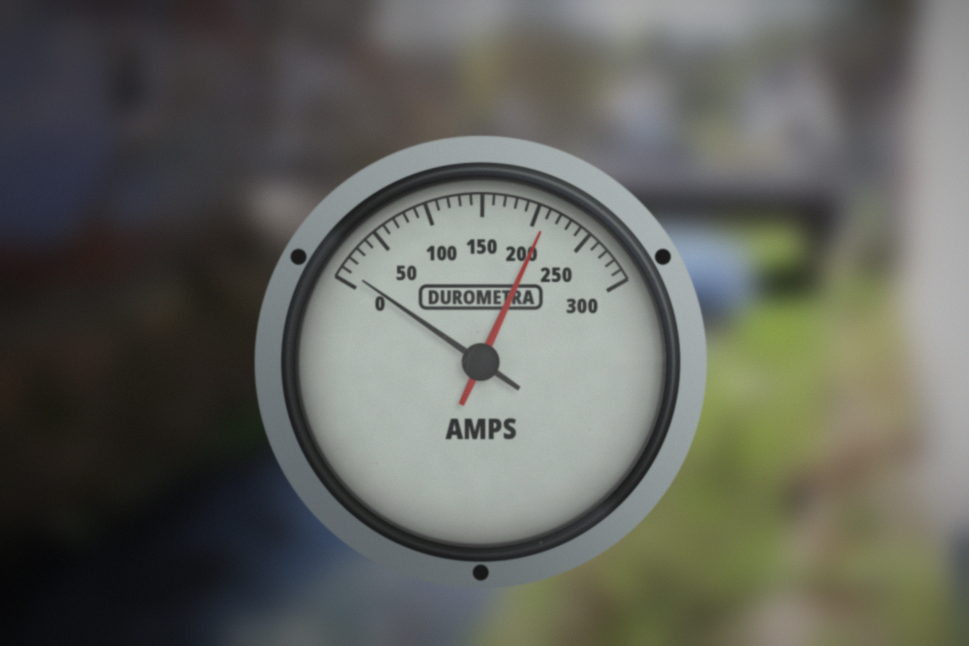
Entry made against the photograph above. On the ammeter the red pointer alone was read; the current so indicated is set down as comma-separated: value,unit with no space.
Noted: 210,A
